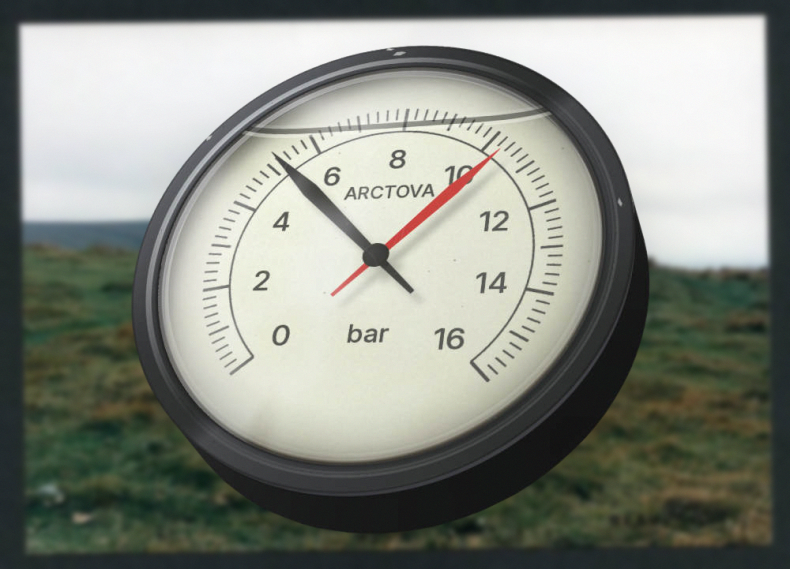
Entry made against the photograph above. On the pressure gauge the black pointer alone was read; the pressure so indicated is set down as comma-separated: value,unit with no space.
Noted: 5.2,bar
